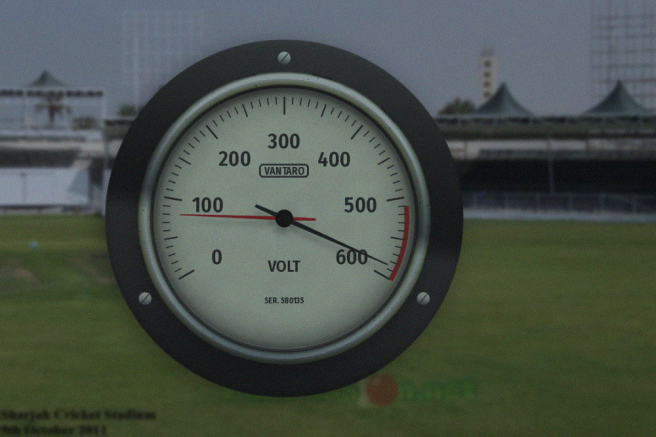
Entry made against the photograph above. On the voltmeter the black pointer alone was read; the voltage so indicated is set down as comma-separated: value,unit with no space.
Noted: 585,V
